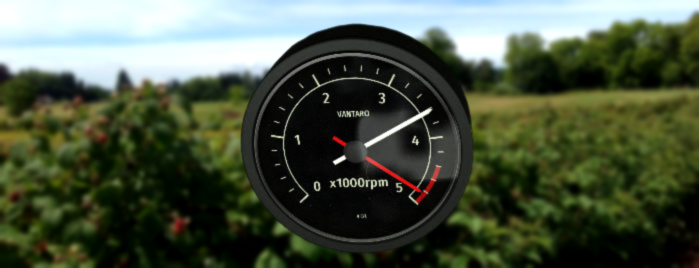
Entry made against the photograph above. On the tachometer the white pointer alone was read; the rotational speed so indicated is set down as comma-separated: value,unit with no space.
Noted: 3600,rpm
